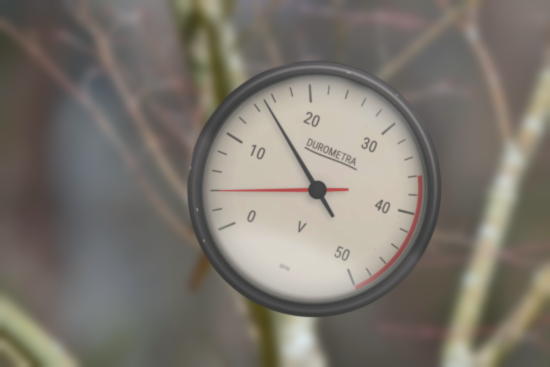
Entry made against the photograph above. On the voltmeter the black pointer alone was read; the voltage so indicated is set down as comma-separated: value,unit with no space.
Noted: 15,V
